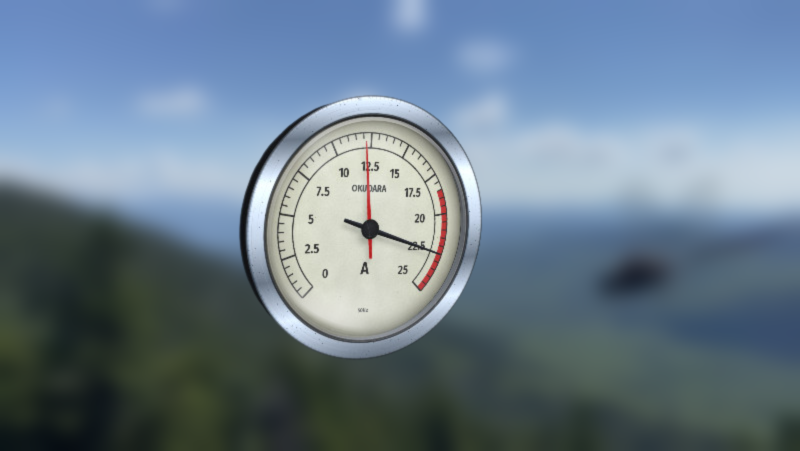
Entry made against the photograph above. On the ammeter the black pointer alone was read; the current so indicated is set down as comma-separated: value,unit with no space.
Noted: 22.5,A
